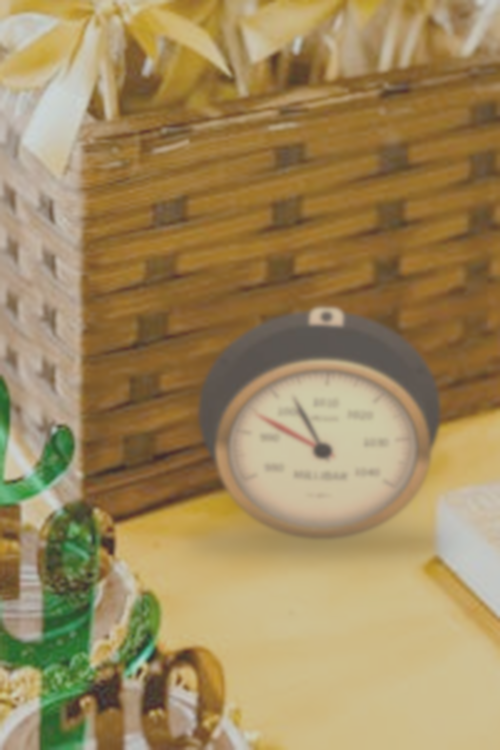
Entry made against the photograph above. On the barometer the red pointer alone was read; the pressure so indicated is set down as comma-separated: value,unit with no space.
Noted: 995,mbar
